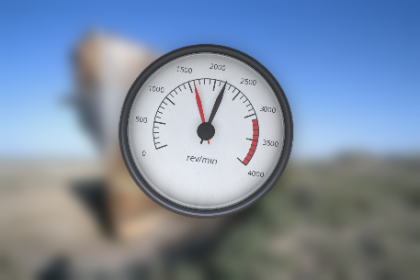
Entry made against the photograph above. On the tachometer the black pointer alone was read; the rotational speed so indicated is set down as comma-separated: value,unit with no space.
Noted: 2200,rpm
